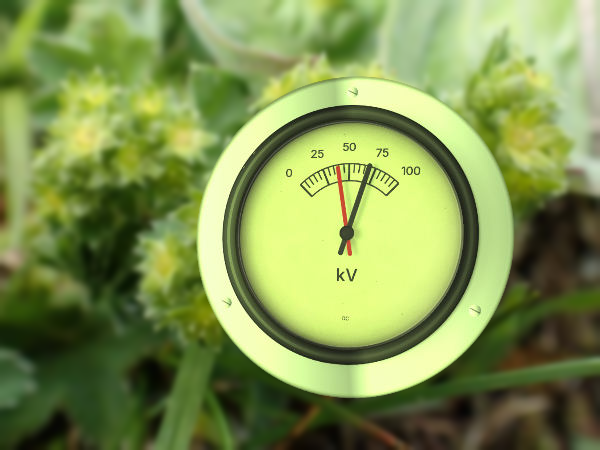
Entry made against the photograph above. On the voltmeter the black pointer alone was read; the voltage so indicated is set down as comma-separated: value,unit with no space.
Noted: 70,kV
